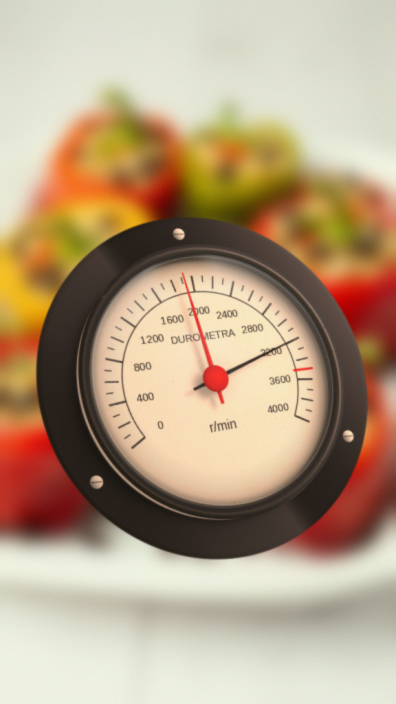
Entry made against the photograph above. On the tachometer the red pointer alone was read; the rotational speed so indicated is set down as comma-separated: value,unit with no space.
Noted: 1900,rpm
